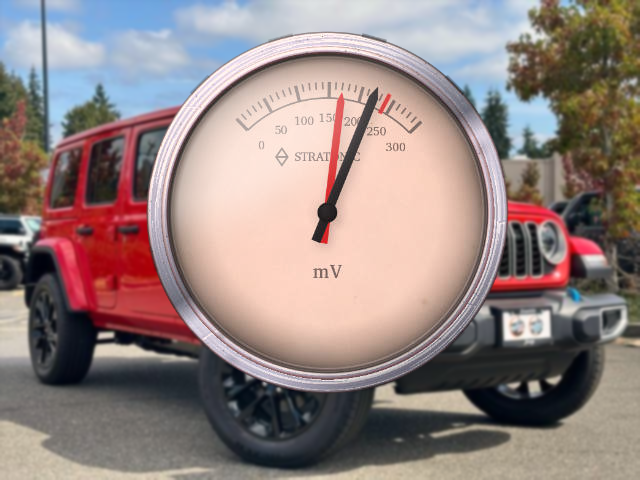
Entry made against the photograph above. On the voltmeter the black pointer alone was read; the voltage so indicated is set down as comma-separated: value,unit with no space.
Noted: 220,mV
